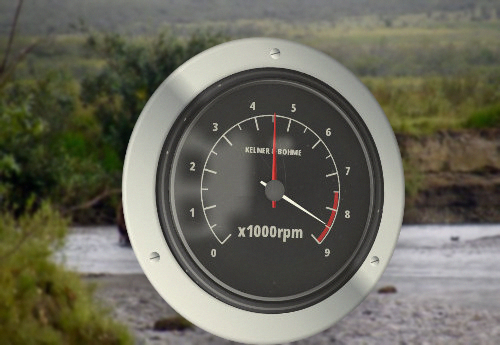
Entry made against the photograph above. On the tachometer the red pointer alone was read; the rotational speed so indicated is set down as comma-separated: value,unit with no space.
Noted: 4500,rpm
